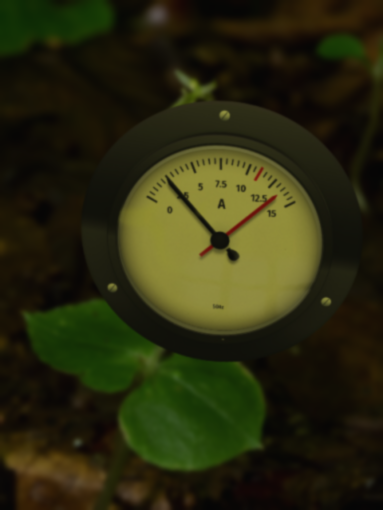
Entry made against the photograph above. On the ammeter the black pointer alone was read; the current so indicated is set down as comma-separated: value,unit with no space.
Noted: 2.5,A
